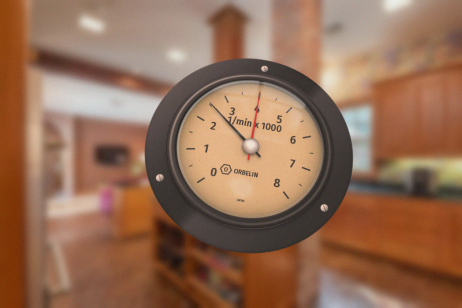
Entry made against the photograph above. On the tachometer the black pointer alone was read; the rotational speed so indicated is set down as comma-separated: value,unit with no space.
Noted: 2500,rpm
